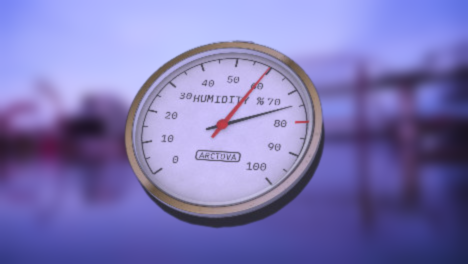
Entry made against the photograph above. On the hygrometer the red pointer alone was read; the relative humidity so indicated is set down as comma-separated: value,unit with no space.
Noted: 60,%
